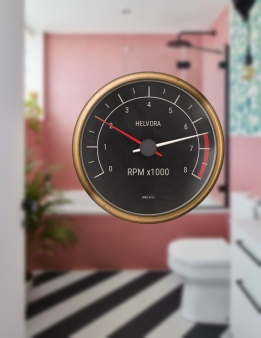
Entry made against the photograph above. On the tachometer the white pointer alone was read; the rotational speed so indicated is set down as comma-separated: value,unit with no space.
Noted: 6500,rpm
